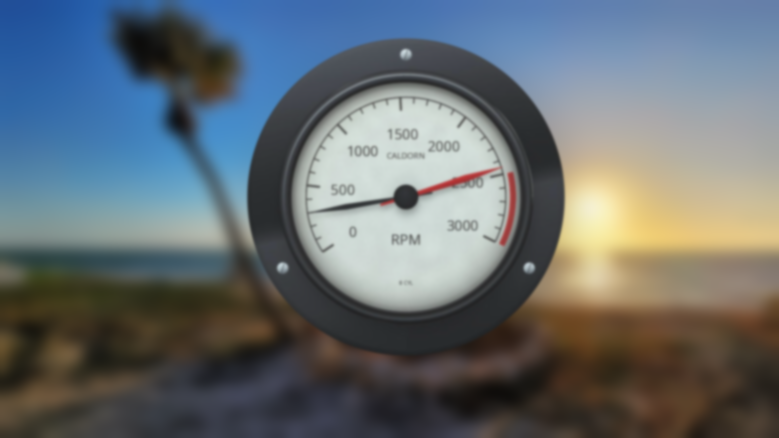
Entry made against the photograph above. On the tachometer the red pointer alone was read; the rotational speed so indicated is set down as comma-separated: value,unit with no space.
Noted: 2450,rpm
